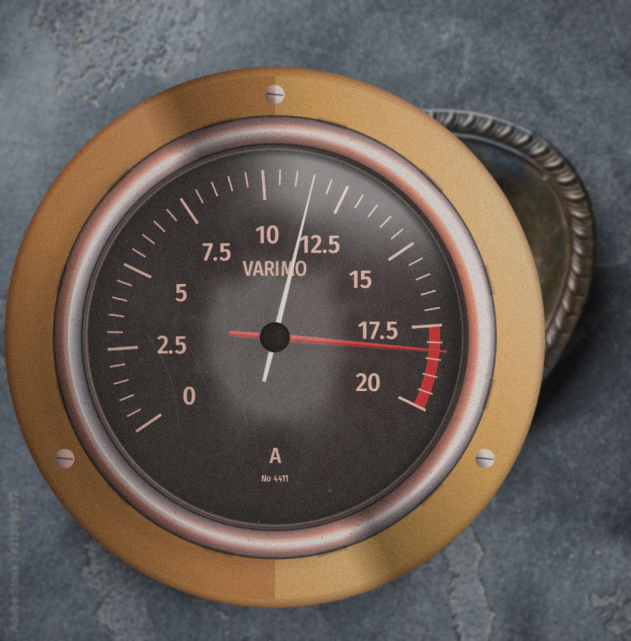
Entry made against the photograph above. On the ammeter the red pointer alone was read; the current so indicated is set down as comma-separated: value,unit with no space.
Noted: 18.25,A
